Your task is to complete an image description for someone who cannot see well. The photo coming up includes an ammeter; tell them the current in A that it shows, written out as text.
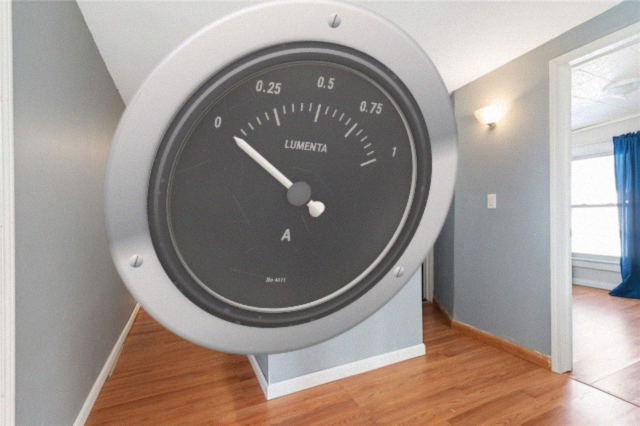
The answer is 0 A
